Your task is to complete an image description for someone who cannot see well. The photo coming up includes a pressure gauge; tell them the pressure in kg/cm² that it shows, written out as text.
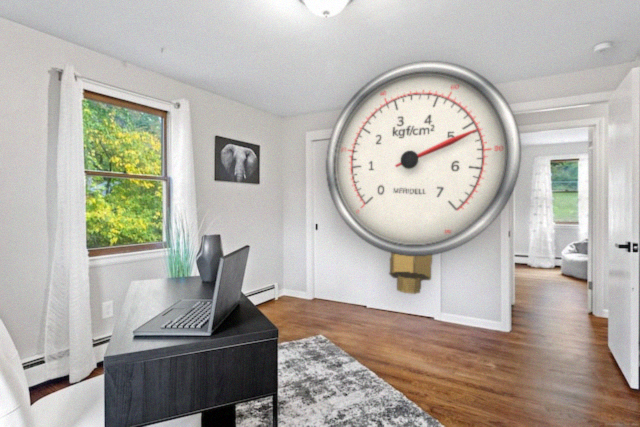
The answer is 5.2 kg/cm²
